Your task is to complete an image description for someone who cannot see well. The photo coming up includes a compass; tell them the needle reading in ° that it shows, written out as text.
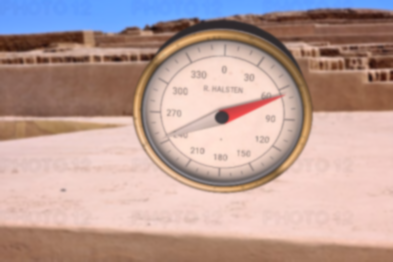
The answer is 65 °
